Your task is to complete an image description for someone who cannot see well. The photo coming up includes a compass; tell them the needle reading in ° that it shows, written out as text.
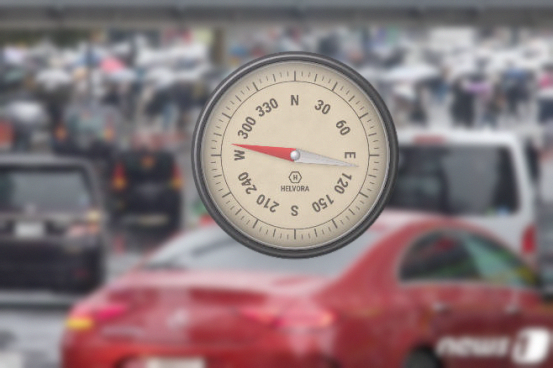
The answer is 280 °
